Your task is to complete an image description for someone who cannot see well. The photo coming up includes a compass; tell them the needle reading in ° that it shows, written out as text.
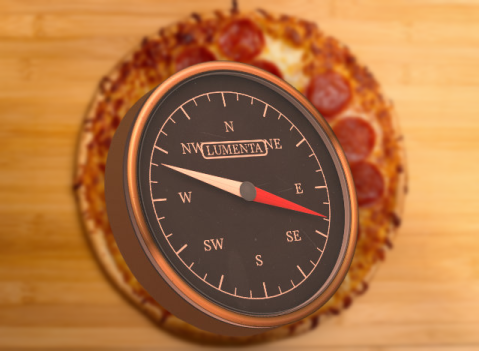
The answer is 110 °
